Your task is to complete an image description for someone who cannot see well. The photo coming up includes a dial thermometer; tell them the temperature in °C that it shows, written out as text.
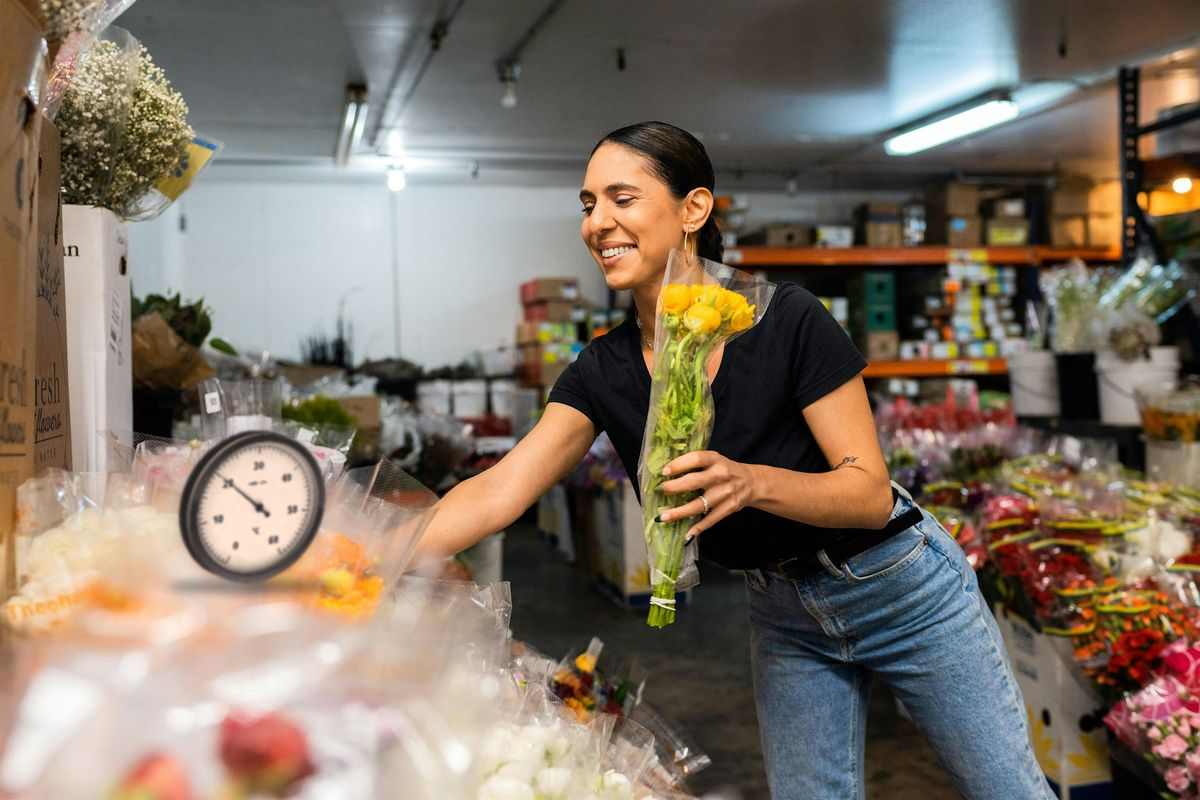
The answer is 20 °C
